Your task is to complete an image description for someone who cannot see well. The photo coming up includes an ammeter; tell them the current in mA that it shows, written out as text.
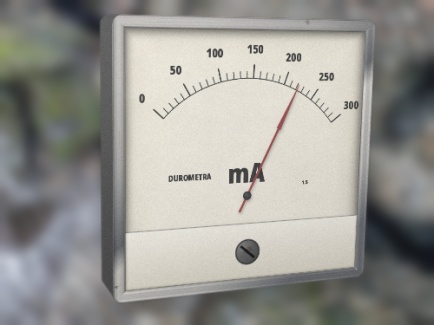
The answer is 220 mA
